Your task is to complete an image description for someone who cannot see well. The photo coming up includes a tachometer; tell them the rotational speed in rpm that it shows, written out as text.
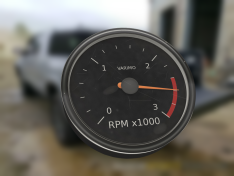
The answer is 2600 rpm
